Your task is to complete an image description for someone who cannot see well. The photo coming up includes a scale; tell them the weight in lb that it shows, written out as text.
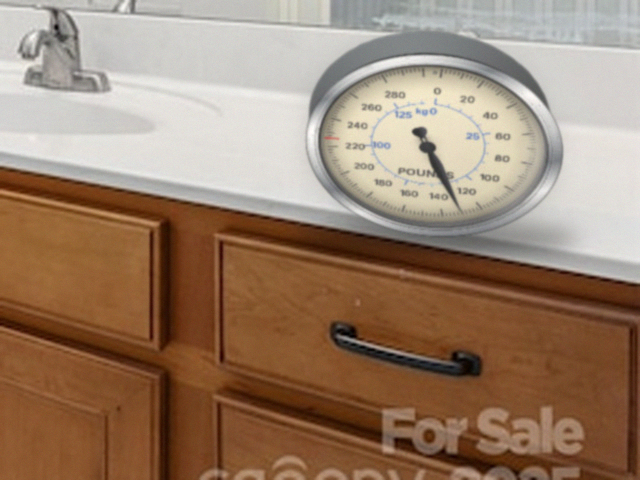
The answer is 130 lb
